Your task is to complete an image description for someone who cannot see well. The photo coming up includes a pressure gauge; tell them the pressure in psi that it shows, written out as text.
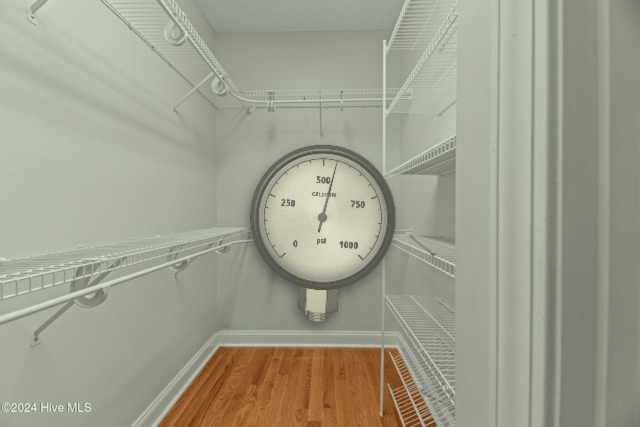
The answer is 550 psi
